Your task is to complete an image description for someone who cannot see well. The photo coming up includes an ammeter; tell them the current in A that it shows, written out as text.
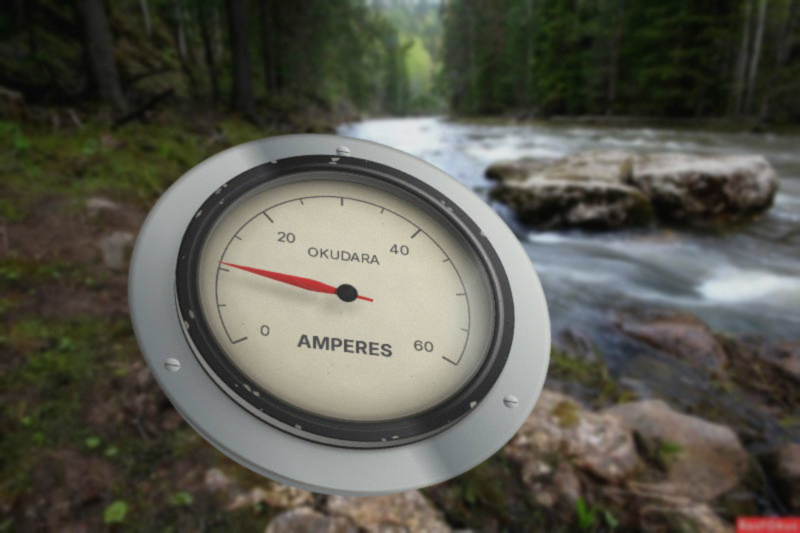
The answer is 10 A
